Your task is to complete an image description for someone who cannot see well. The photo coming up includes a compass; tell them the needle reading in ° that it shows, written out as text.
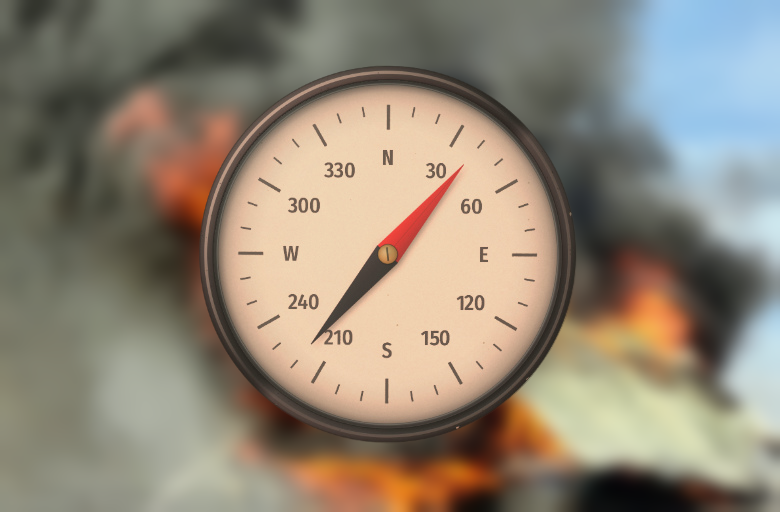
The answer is 40 °
